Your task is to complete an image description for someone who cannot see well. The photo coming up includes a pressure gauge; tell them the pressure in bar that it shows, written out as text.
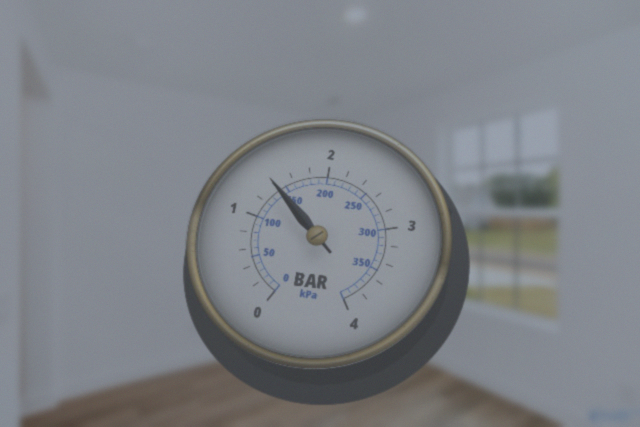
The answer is 1.4 bar
